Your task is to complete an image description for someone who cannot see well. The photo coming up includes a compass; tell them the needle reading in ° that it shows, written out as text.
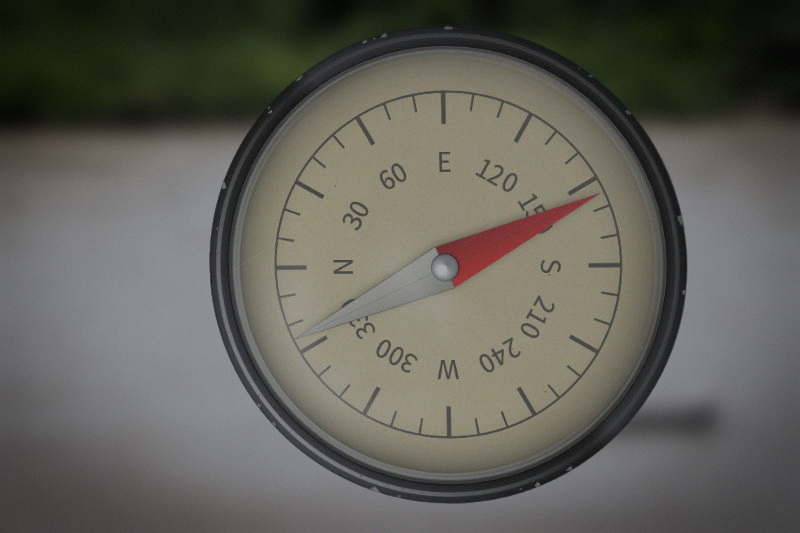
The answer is 155 °
